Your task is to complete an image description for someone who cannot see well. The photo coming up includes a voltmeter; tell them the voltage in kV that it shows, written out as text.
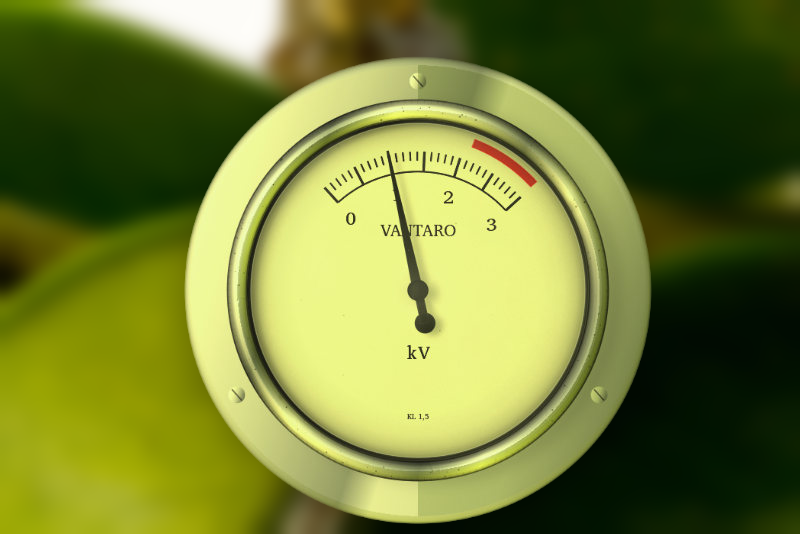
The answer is 1 kV
